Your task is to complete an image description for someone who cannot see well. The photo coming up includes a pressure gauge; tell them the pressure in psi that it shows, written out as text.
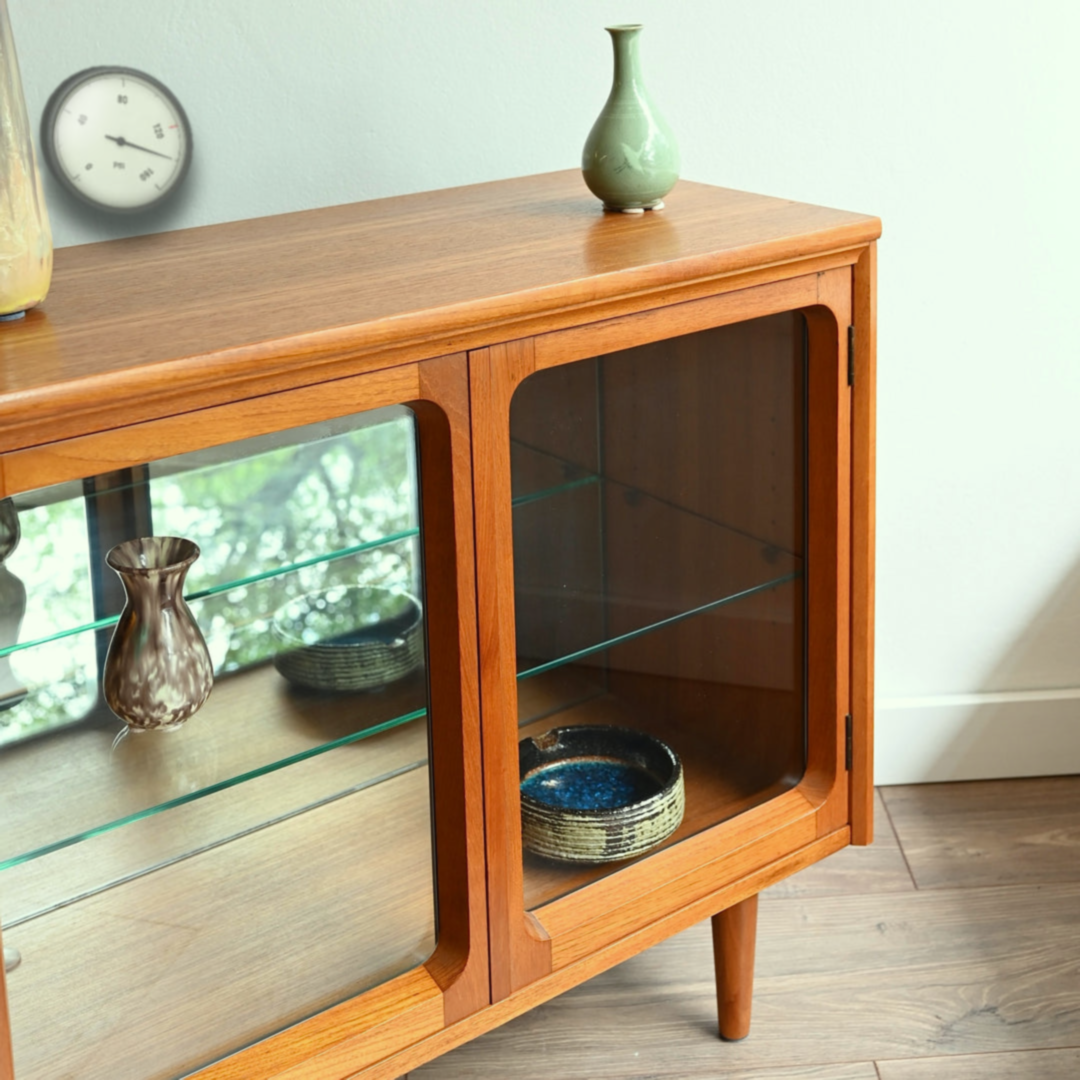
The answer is 140 psi
